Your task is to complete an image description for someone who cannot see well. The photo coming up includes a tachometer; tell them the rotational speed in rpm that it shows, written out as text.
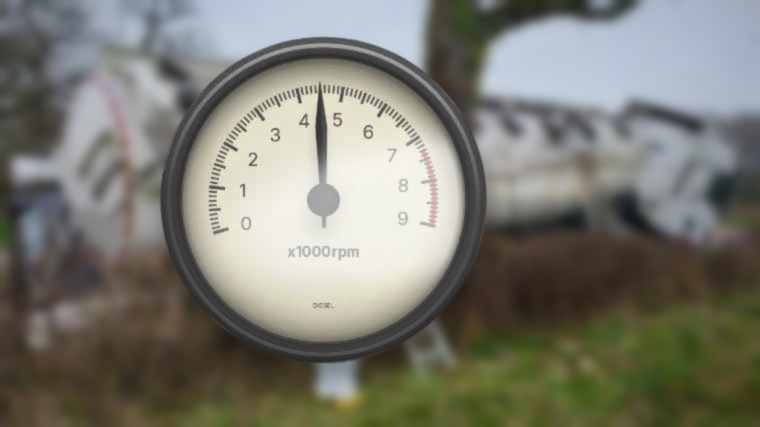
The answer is 4500 rpm
